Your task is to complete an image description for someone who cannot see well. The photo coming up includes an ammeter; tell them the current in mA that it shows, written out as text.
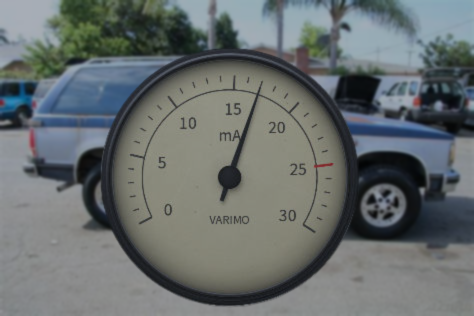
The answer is 17 mA
